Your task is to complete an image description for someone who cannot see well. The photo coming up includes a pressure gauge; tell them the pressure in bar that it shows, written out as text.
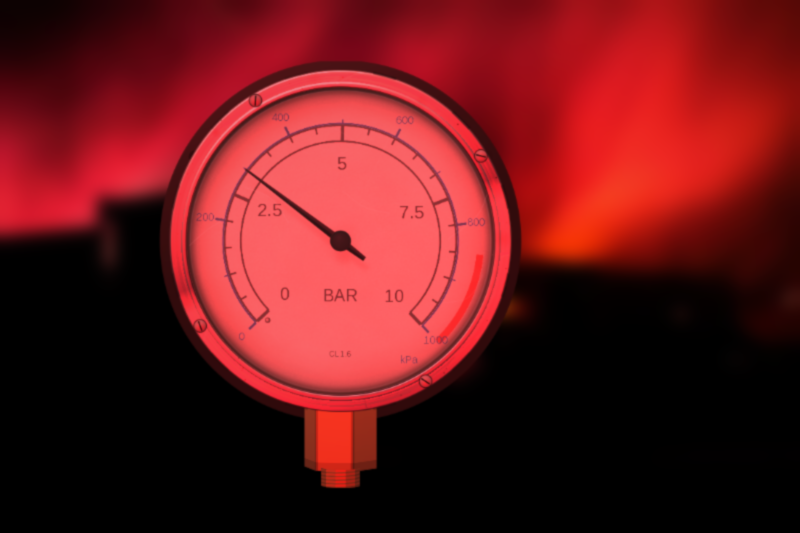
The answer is 3 bar
